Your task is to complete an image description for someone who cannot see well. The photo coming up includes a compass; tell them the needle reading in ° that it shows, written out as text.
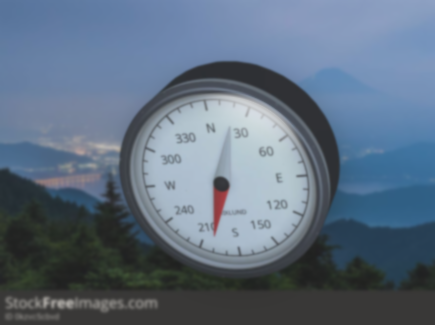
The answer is 200 °
